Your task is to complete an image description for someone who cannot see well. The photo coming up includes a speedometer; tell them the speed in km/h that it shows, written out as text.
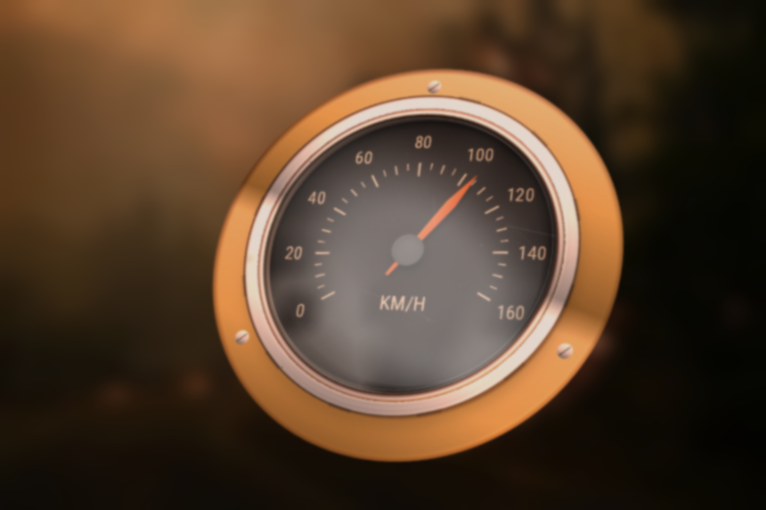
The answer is 105 km/h
